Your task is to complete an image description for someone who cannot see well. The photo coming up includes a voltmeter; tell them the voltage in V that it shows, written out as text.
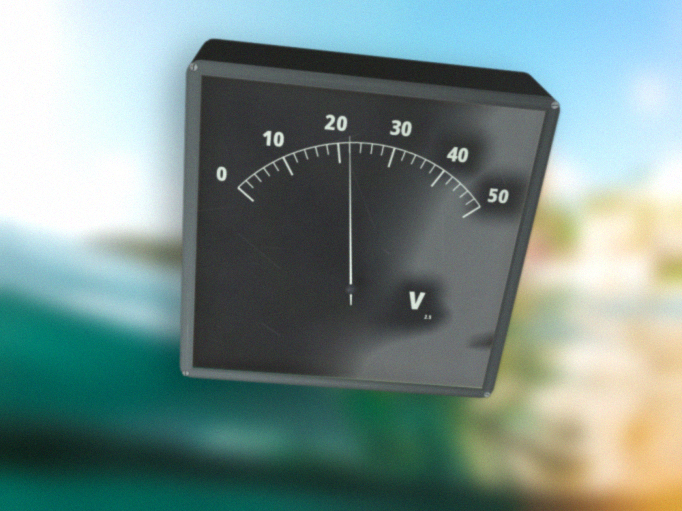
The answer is 22 V
